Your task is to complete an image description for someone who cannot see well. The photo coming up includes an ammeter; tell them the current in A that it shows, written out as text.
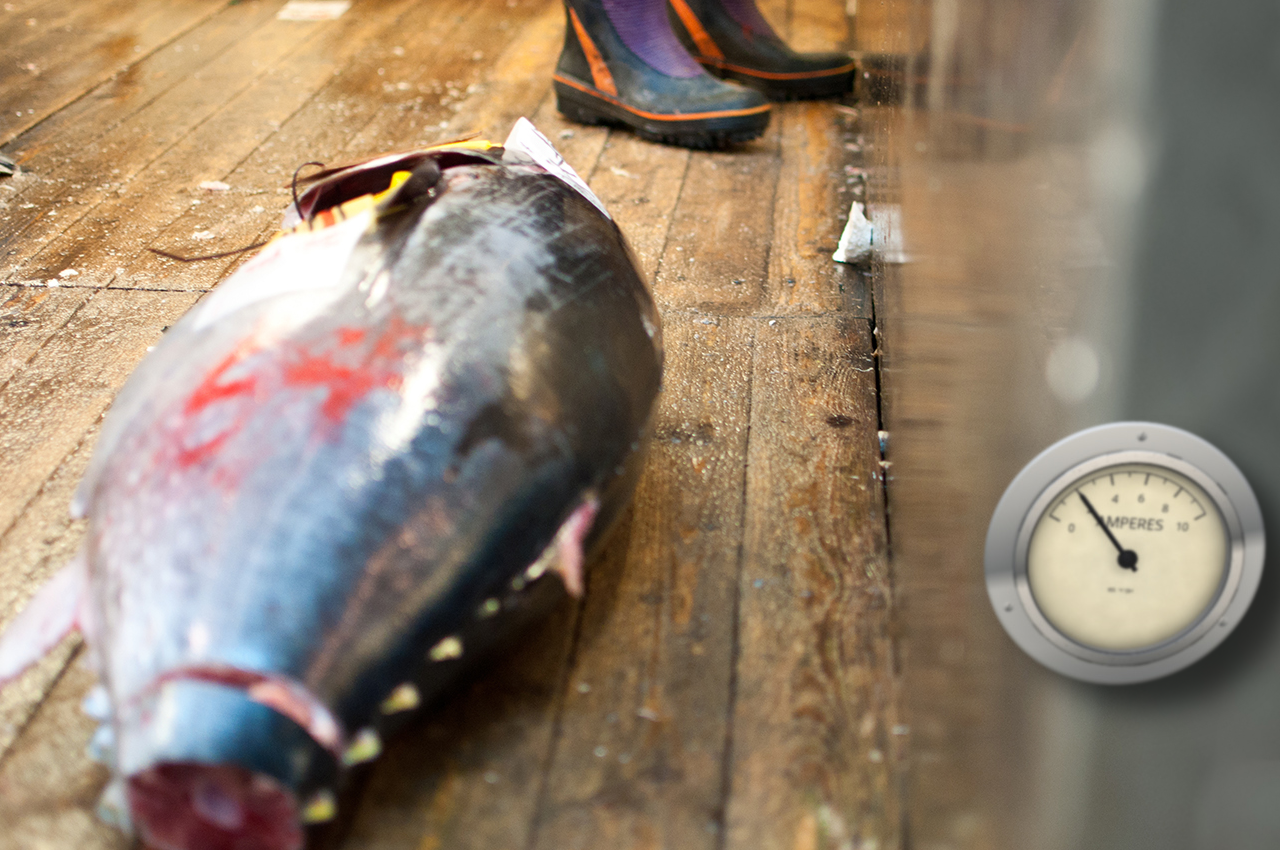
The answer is 2 A
